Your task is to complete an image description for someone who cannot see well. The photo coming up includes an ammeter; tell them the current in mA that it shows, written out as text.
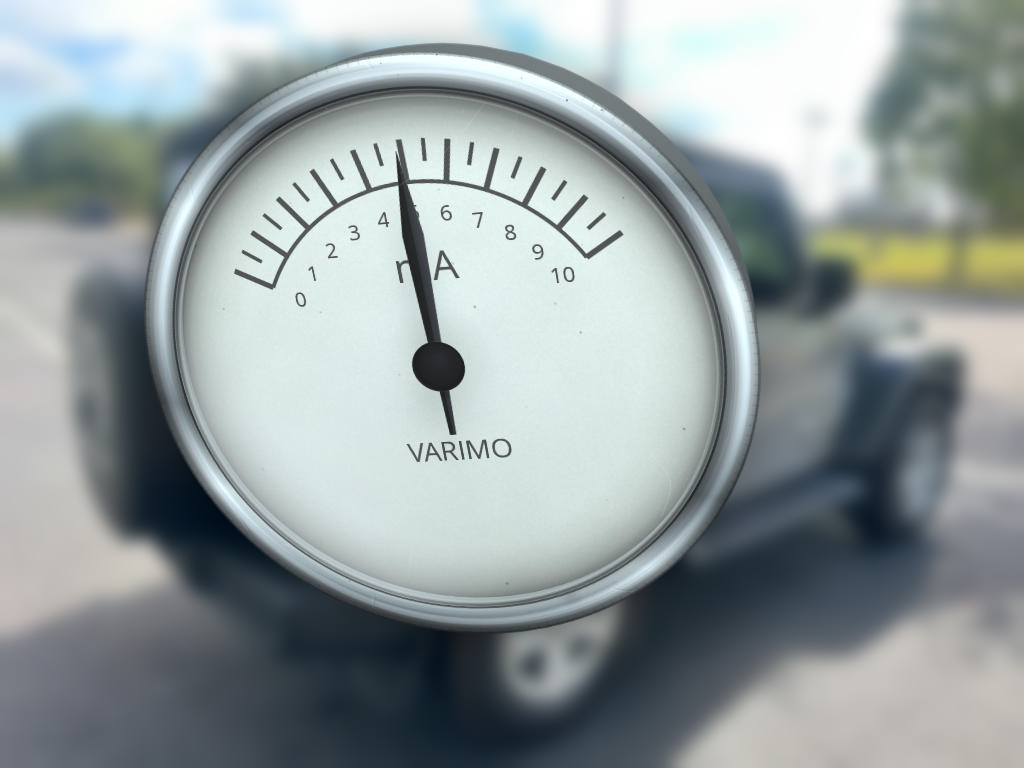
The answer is 5 mA
